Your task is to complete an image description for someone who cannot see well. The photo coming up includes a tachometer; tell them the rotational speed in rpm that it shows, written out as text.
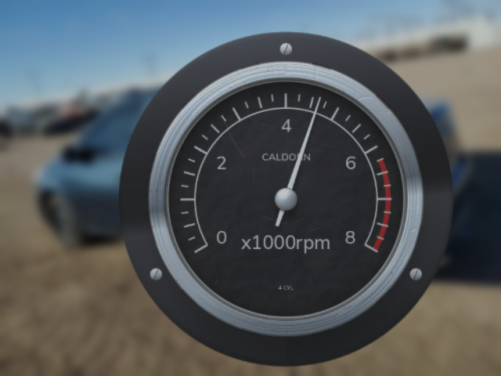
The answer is 4625 rpm
